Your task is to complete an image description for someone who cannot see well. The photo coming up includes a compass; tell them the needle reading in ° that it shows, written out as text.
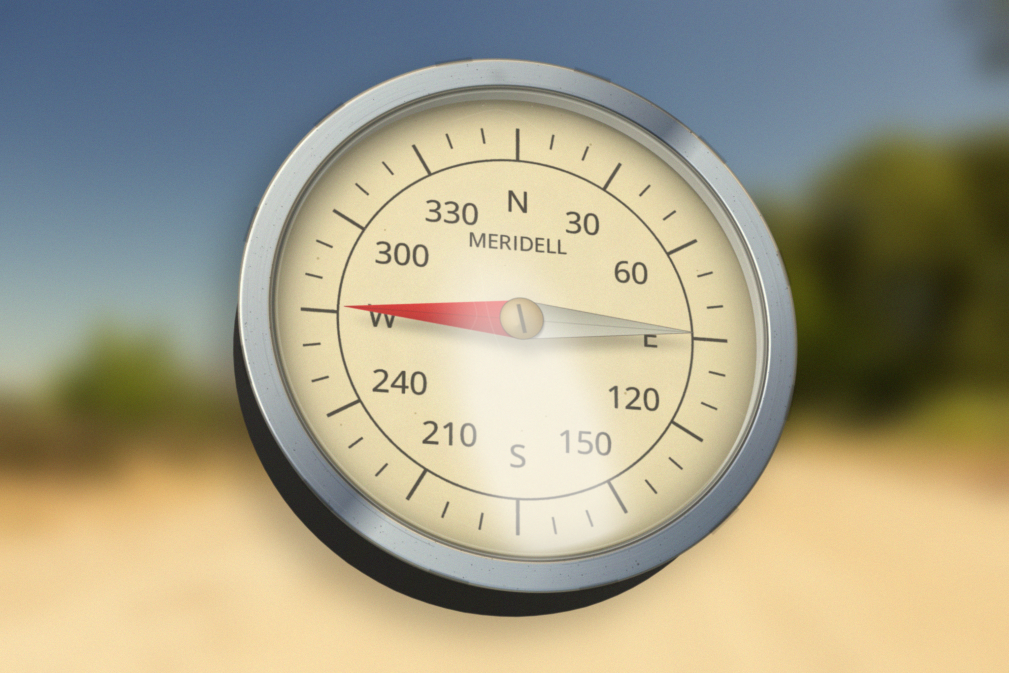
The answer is 270 °
